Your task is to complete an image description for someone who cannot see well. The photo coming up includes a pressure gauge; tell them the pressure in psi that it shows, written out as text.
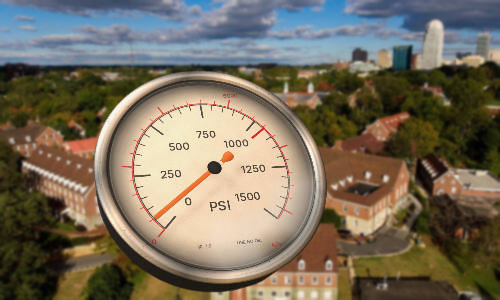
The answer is 50 psi
